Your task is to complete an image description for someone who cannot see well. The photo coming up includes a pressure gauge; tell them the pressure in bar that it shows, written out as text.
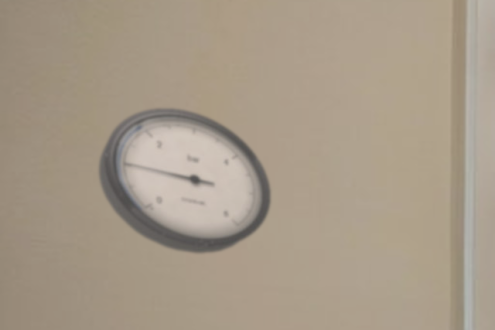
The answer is 1 bar
